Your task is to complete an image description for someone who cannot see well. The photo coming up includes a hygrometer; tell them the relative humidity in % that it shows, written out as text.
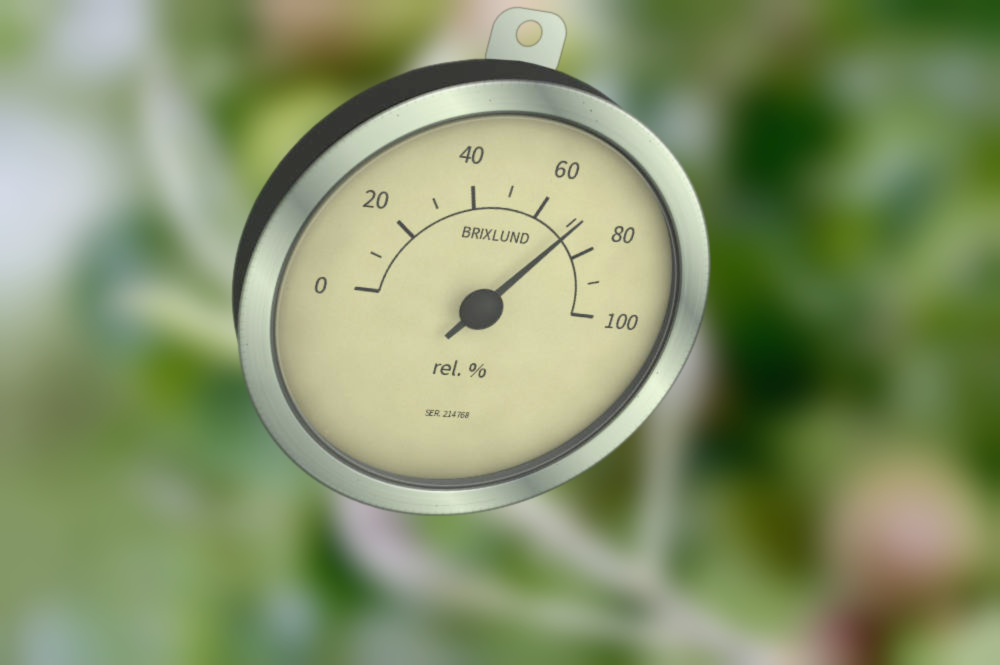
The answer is 70 %
